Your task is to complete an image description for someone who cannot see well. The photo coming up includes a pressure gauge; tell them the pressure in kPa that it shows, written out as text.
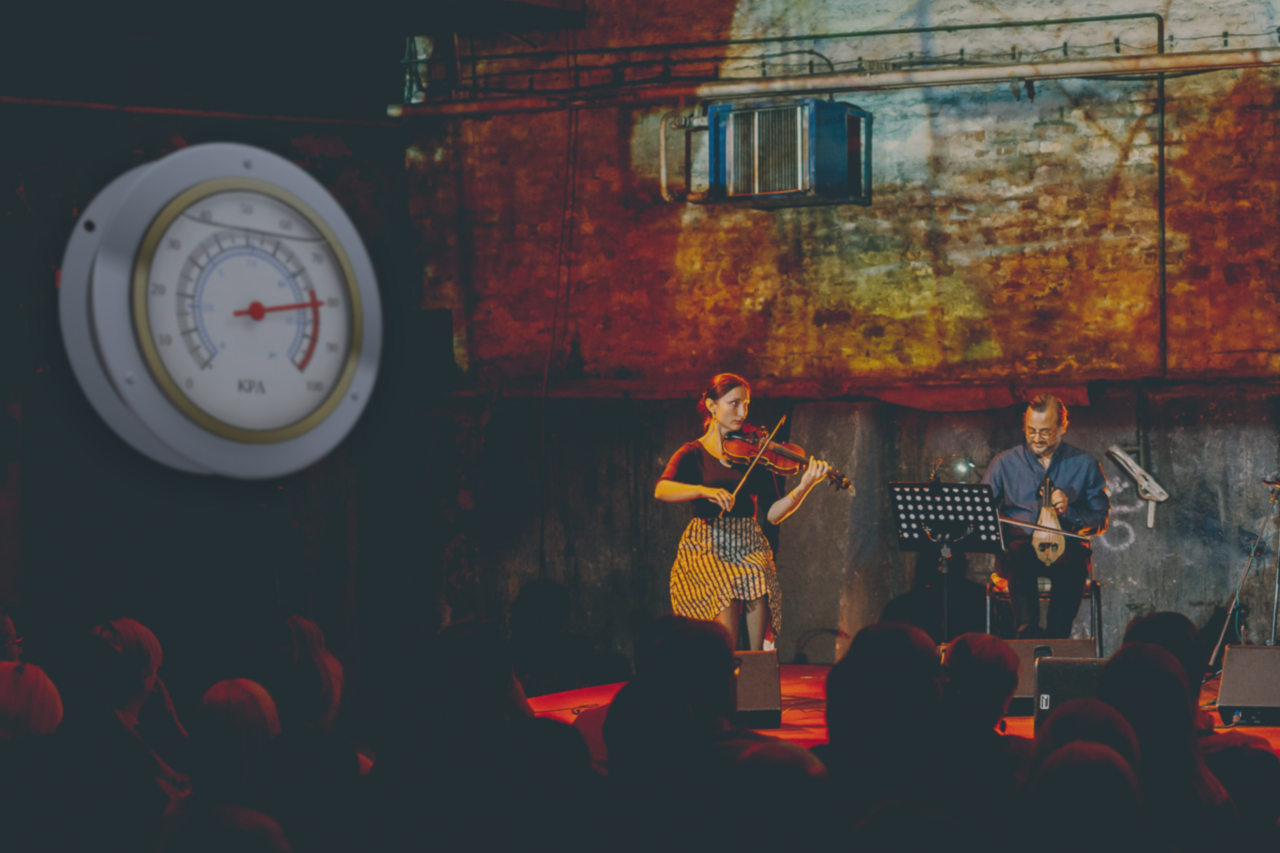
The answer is 80 kPa
